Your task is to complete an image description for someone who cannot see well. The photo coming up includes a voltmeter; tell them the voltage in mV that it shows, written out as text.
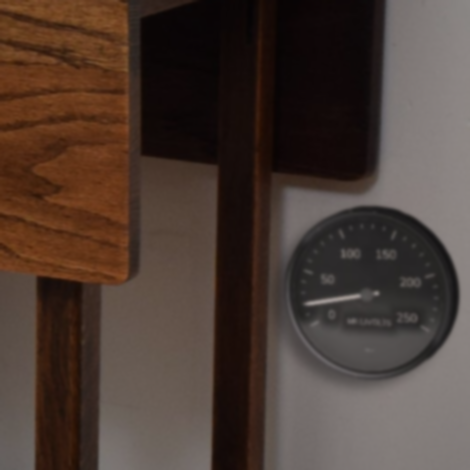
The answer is 20 mV
